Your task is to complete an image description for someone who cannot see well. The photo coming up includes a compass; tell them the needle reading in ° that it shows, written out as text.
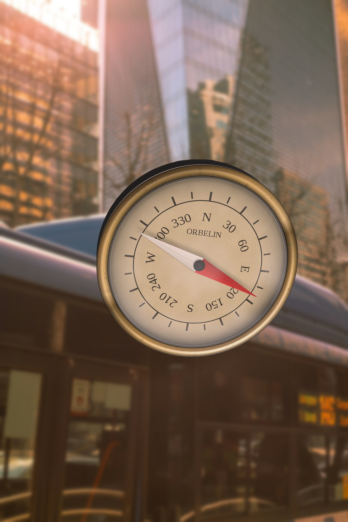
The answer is 112.5 °
